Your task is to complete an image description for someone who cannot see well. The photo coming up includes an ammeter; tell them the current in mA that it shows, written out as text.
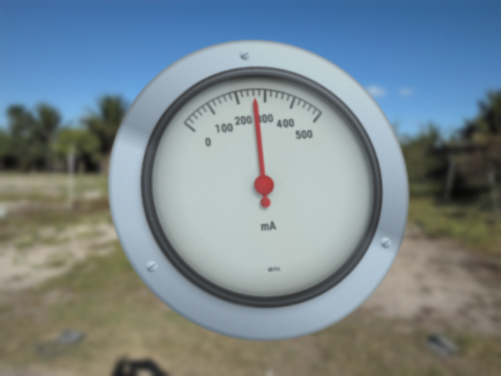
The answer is 260 mA
